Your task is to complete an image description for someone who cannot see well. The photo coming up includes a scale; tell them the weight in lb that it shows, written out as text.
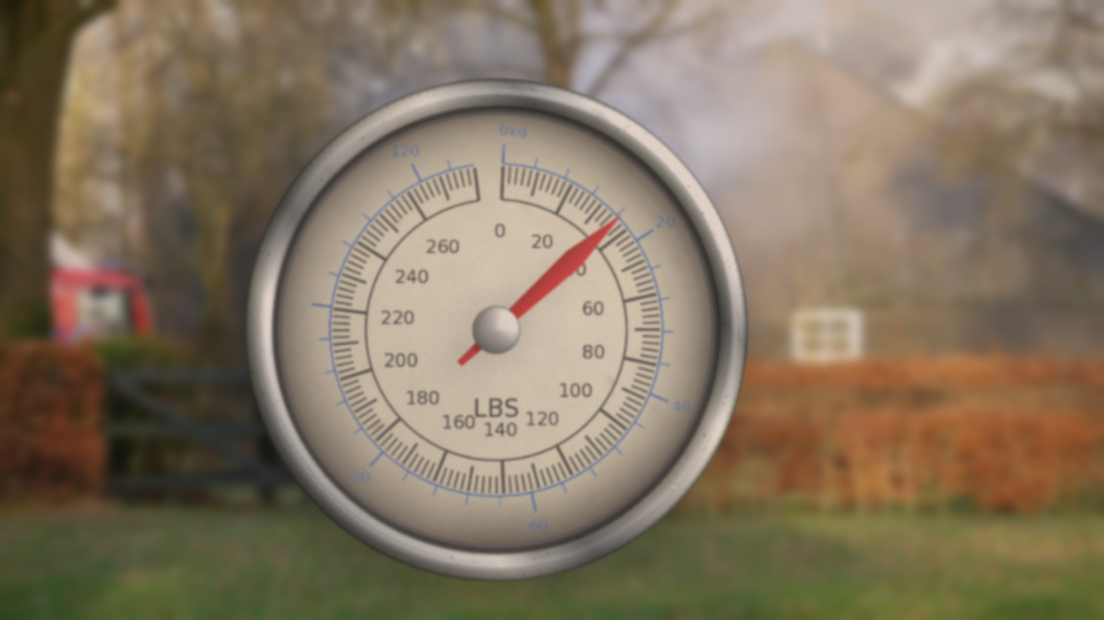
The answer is 36 lb
